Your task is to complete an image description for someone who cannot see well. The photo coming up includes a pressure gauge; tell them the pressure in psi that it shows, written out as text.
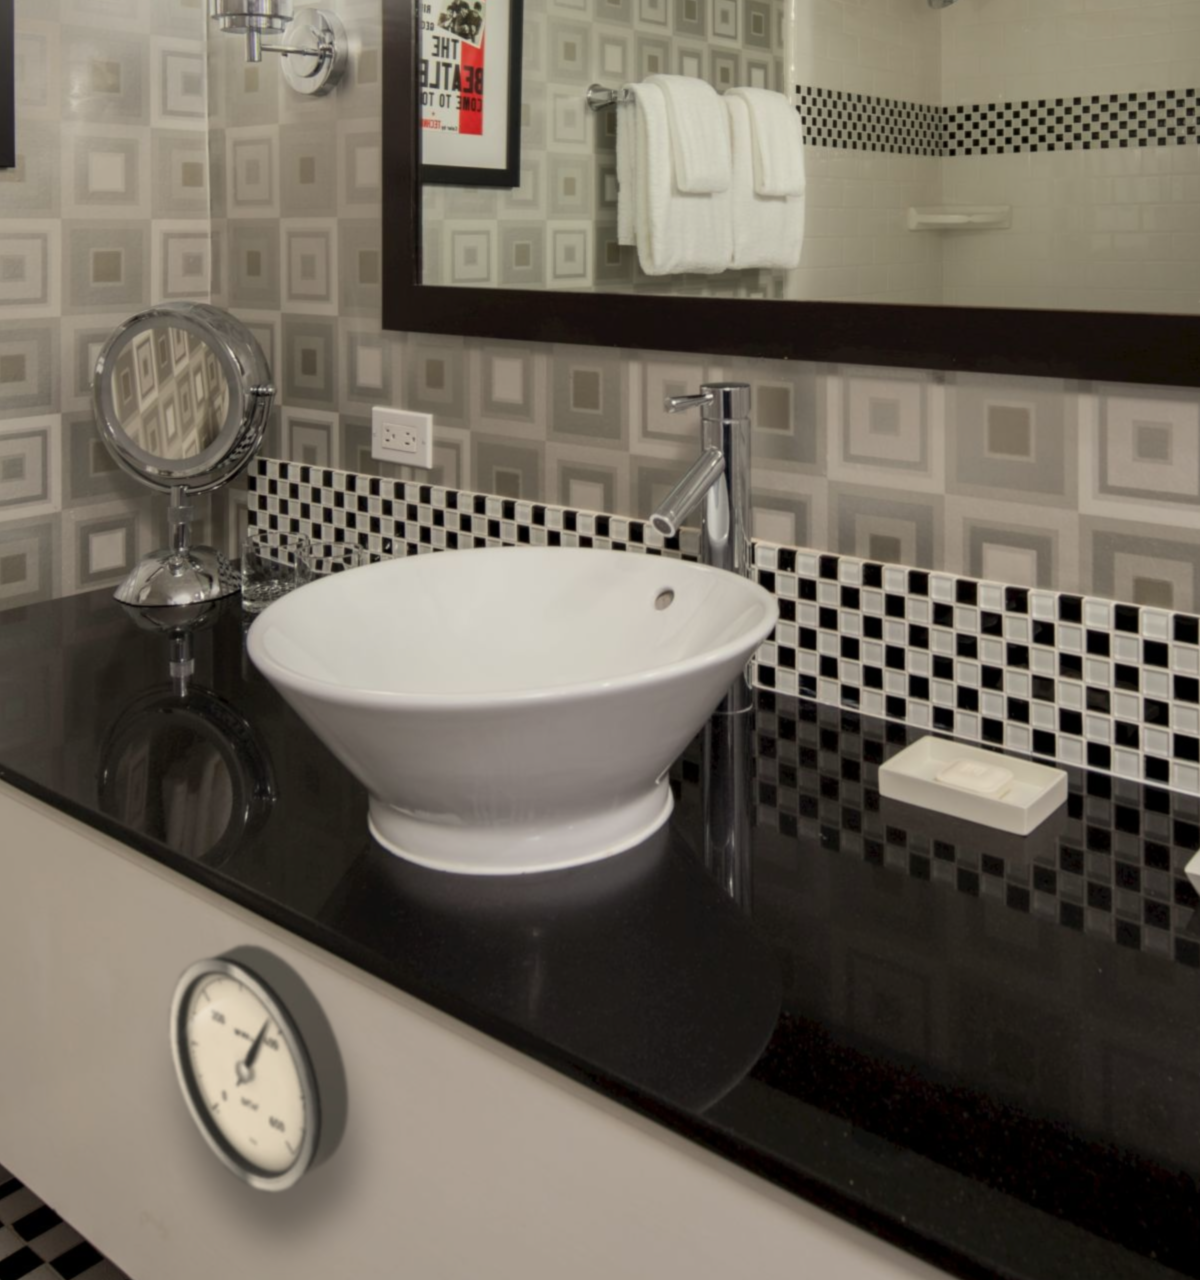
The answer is 375 psi
